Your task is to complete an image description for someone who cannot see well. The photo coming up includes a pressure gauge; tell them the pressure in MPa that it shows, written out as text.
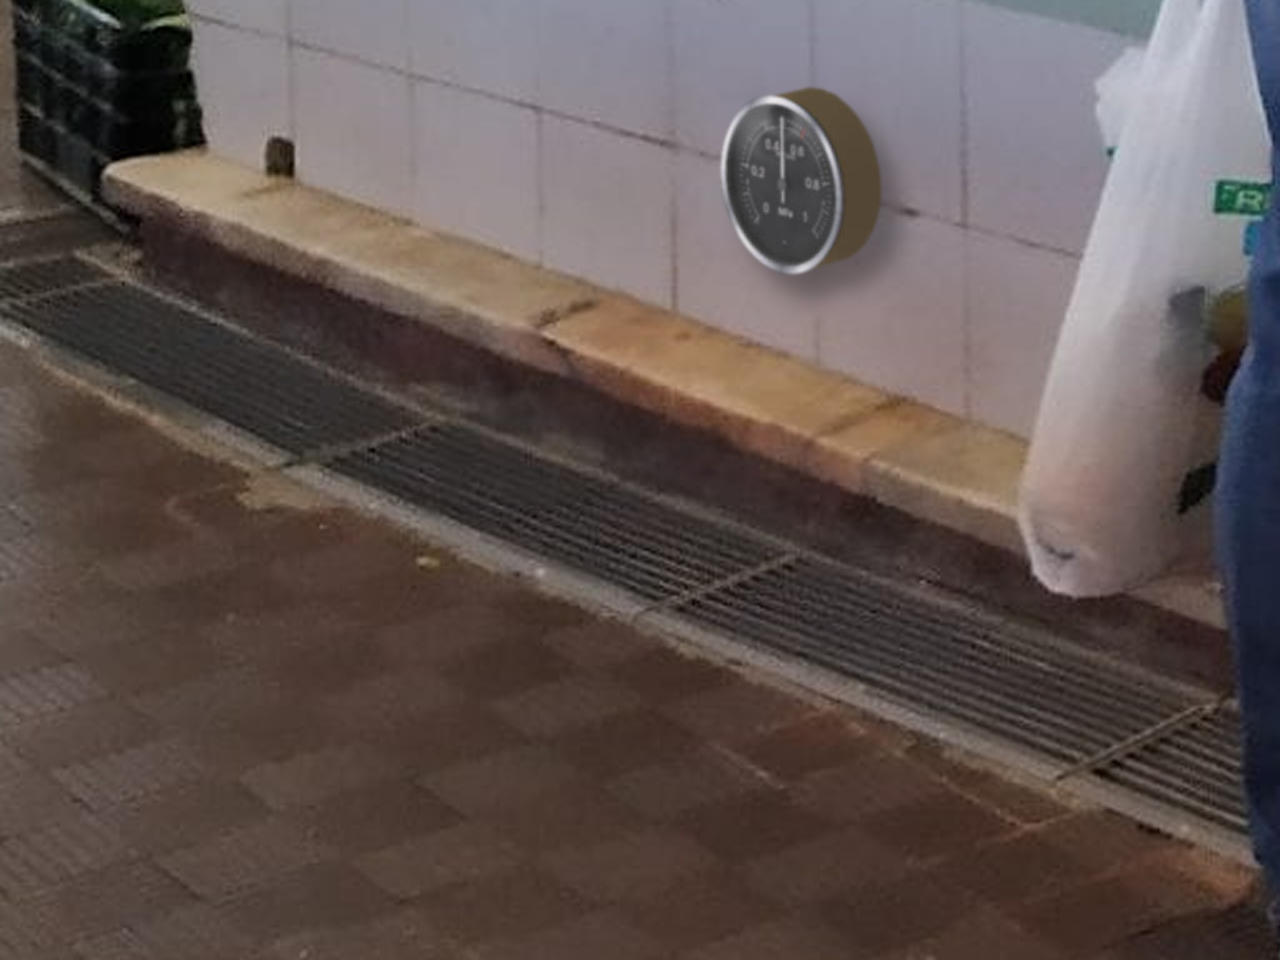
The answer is 0.5 MPa
